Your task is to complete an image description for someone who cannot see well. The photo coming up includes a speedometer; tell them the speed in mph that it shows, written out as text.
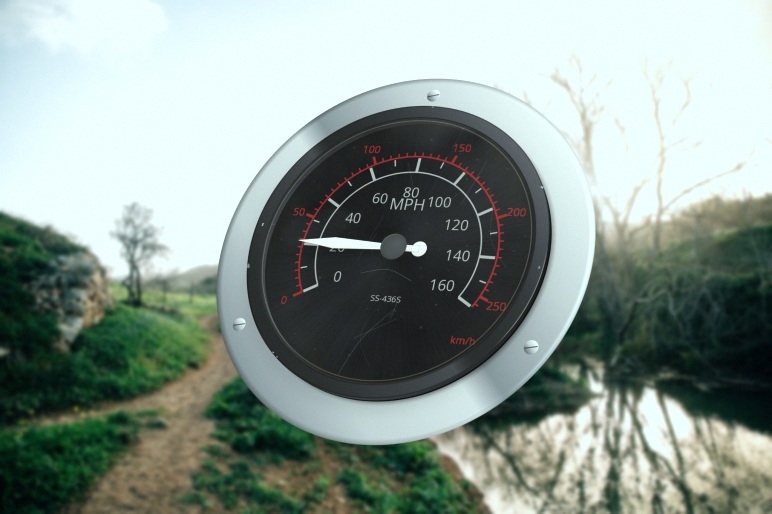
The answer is 20 mph
